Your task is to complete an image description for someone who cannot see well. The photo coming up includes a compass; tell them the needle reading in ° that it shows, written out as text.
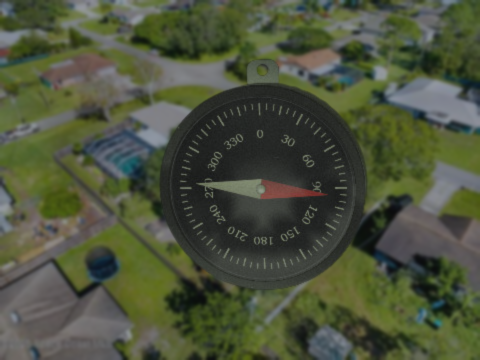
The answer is 95 °
